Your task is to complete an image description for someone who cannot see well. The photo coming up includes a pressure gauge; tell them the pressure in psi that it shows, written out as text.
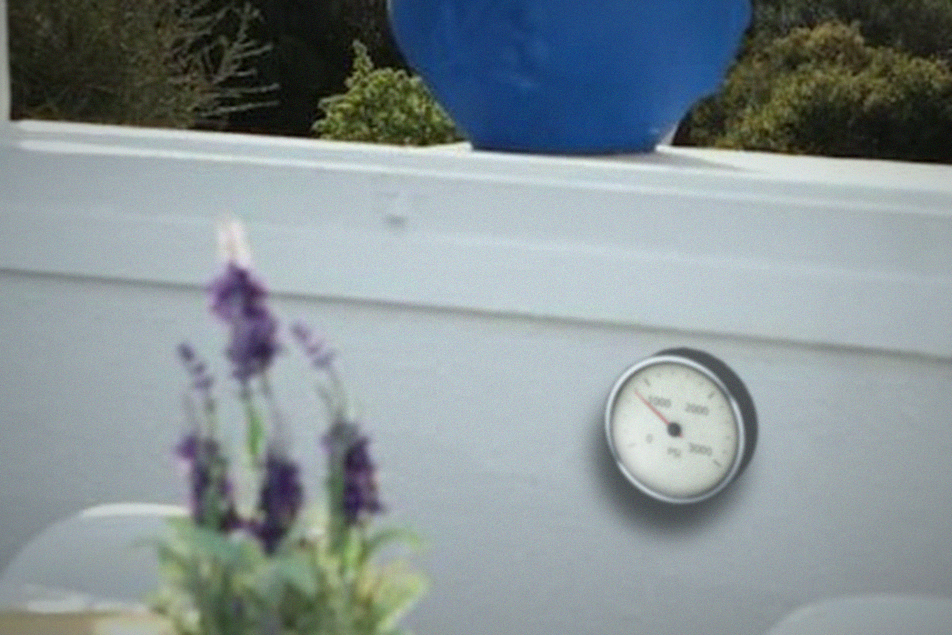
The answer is 800 psi
